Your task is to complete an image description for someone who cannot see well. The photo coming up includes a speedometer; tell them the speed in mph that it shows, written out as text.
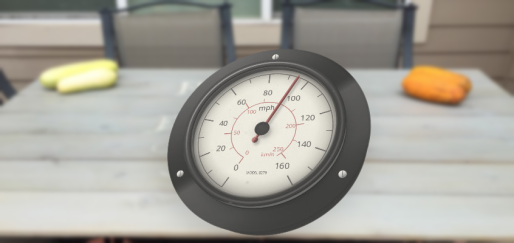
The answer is 95 mph
